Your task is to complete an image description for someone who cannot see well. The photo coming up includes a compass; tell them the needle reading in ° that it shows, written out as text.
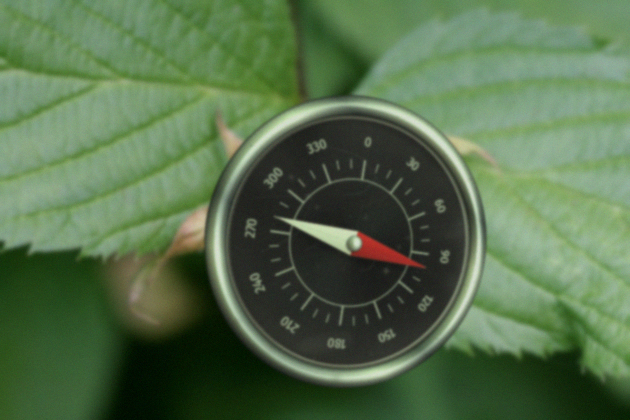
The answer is 100 °
